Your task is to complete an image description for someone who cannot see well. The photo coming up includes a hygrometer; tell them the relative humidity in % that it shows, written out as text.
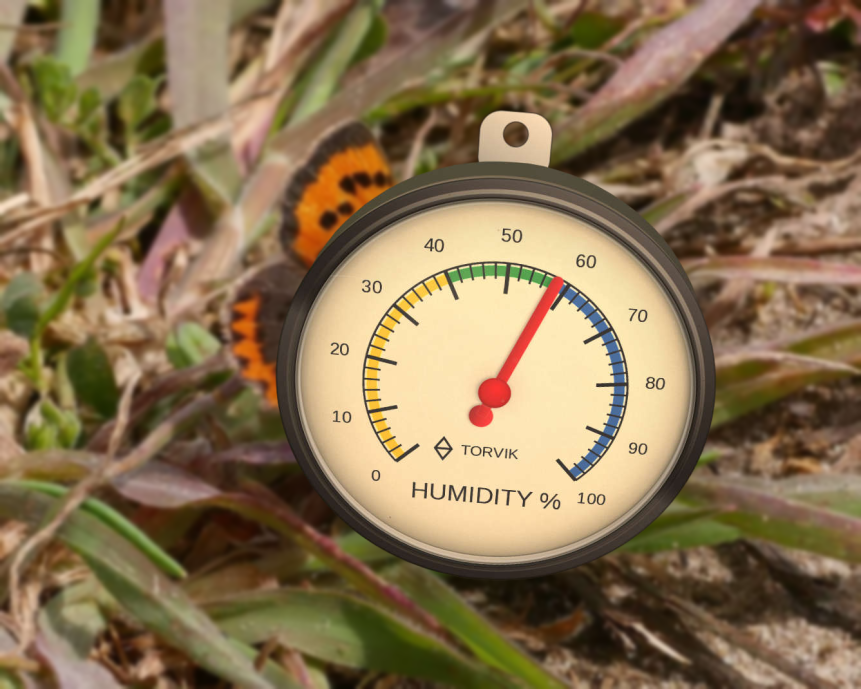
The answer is 58 %
